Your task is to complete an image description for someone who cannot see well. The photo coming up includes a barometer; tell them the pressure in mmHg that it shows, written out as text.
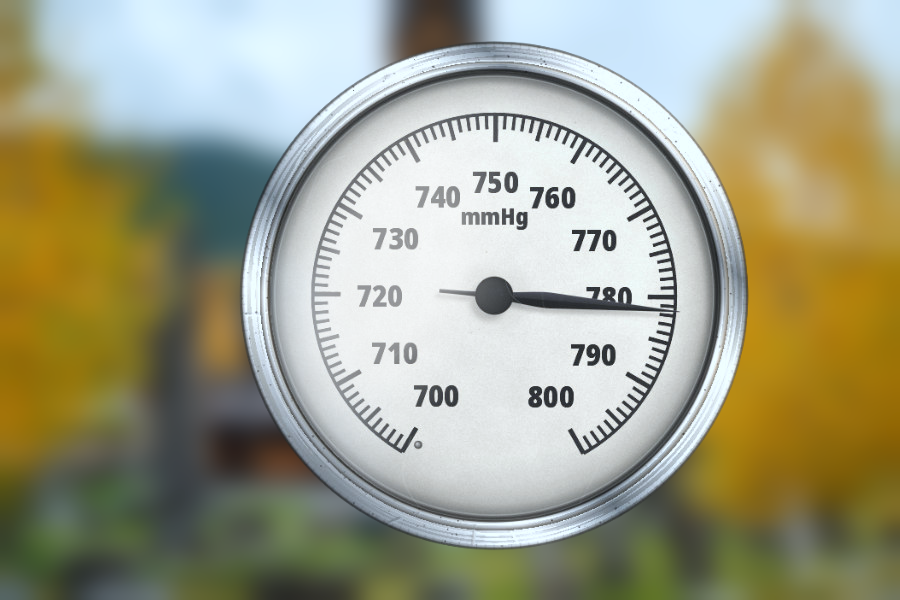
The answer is 781.5 mmHg
